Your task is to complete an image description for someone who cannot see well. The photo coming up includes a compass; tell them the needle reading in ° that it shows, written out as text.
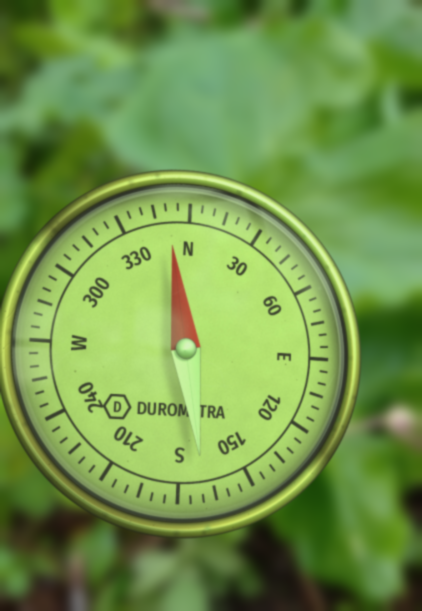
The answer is 350 °
